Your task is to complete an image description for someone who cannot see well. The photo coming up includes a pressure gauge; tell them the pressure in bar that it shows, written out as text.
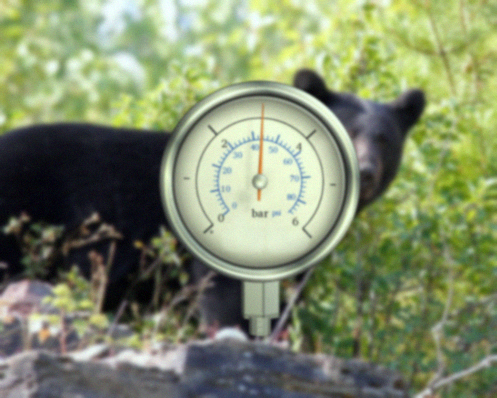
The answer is 3 bar
